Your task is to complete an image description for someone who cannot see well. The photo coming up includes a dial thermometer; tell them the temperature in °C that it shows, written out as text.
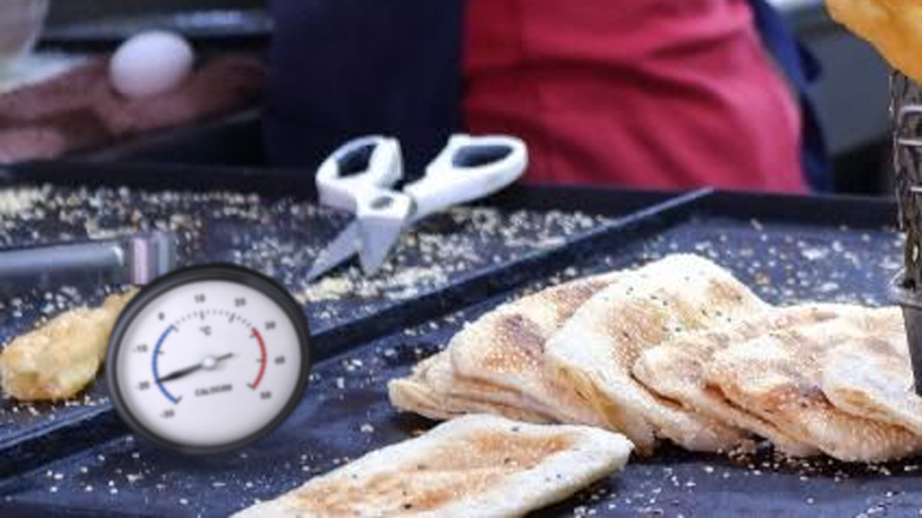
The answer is -20 °C
